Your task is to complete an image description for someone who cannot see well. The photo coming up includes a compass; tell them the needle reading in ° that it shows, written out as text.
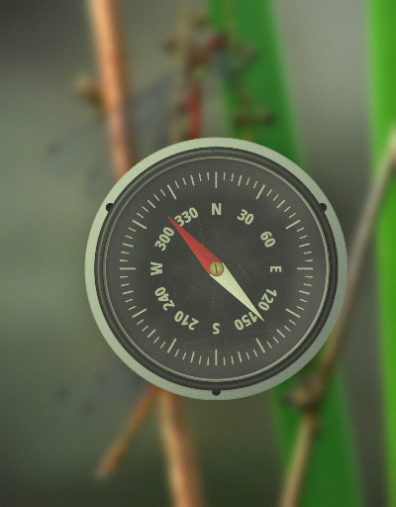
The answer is 317.5 °
